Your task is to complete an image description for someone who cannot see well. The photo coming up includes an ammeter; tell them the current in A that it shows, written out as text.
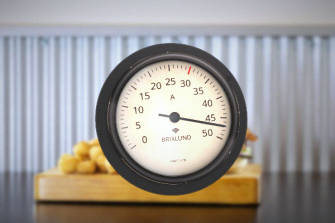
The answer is 47 A
